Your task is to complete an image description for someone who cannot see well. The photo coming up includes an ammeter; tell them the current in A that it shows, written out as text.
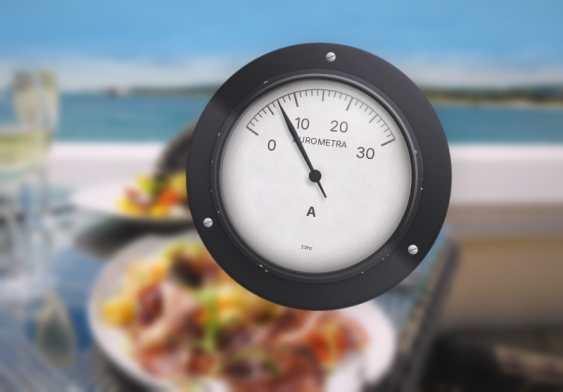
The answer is 7 A
